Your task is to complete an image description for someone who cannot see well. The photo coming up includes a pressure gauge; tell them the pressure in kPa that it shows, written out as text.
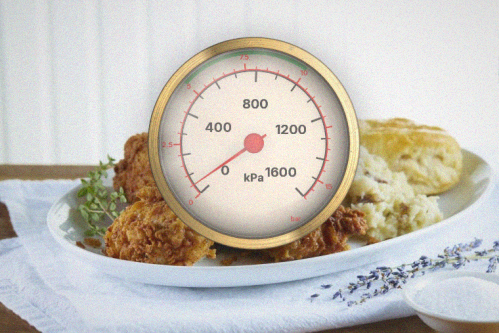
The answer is 50 kPa
